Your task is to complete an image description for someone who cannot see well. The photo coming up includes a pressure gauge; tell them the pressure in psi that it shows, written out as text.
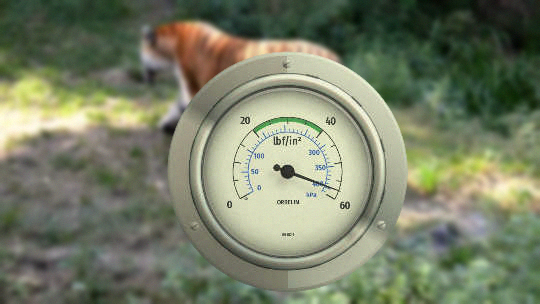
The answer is 57.5 psi
